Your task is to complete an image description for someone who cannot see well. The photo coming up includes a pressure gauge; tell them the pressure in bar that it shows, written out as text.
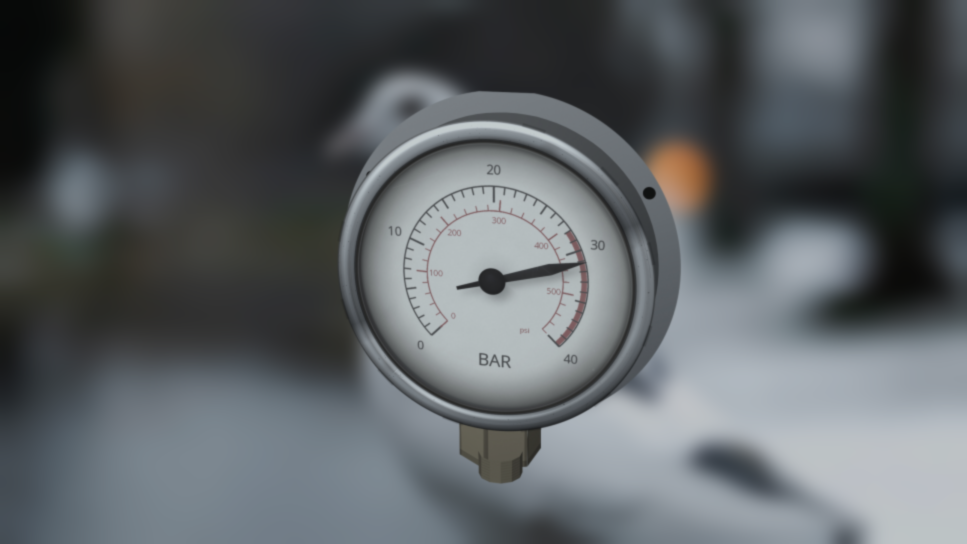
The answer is 31 bar
